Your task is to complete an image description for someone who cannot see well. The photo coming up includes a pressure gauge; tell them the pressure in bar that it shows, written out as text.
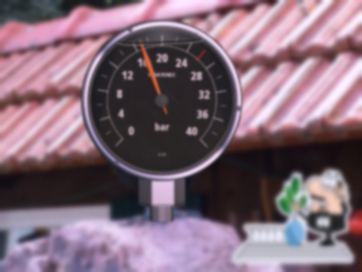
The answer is 17 bar
